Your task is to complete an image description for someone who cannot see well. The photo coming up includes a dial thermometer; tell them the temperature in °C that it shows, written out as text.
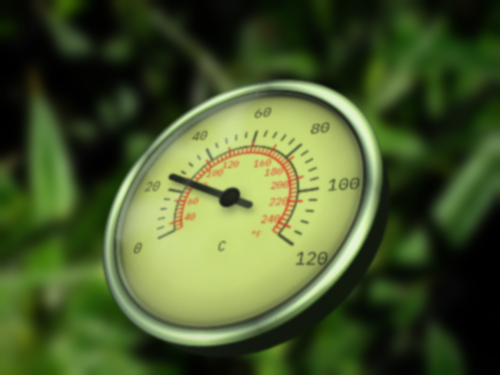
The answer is 24 °C
